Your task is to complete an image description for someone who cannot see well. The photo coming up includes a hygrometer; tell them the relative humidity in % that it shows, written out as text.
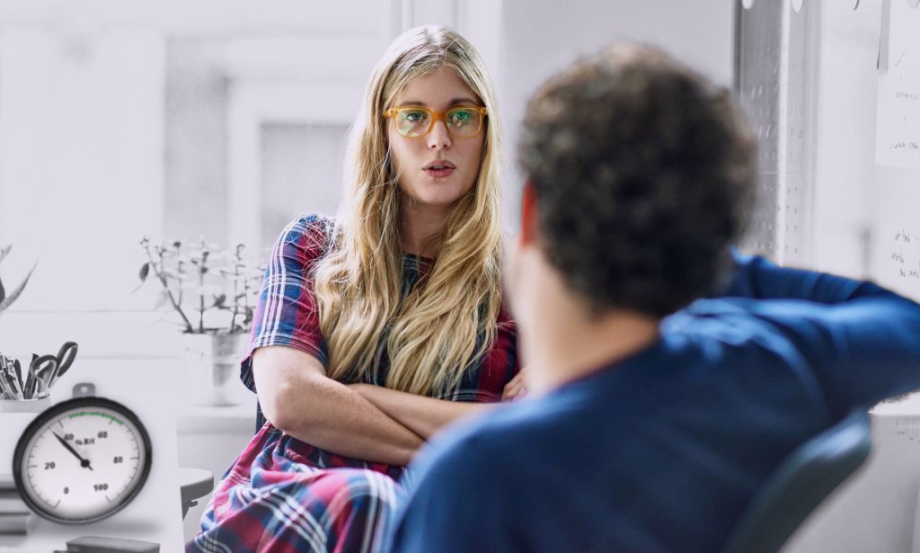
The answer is 36 %
